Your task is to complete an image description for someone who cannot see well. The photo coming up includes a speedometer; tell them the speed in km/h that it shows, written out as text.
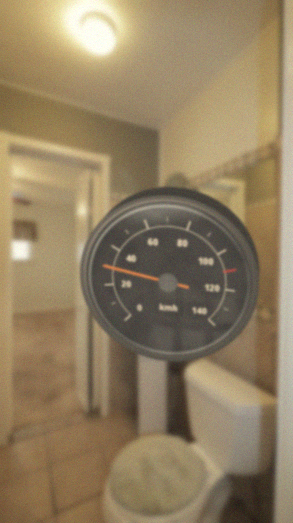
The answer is 30 km/h
